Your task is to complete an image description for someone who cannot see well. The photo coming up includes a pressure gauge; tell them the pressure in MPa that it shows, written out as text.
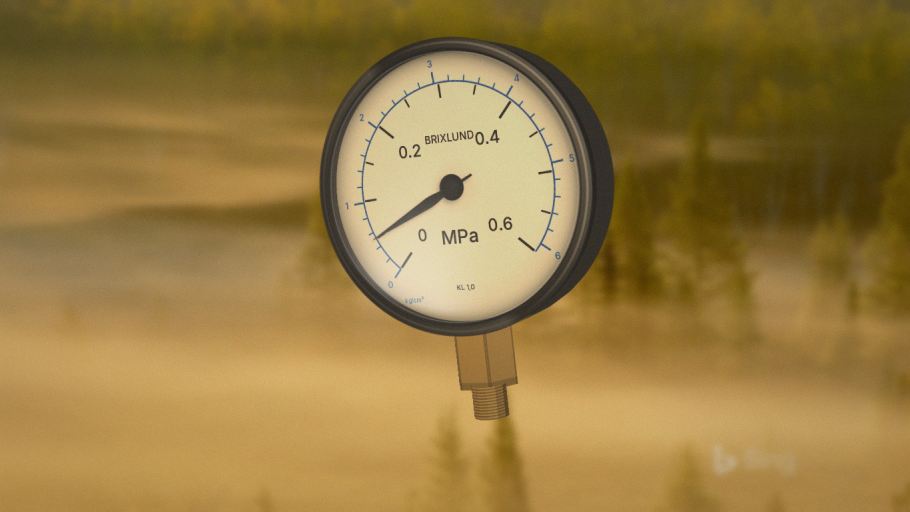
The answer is 0.05 MPa
